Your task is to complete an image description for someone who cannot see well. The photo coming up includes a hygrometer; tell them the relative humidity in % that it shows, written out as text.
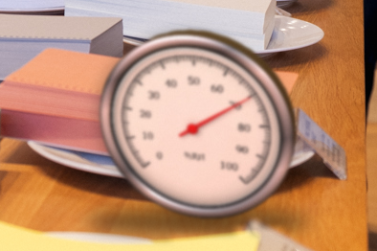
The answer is 70 %
